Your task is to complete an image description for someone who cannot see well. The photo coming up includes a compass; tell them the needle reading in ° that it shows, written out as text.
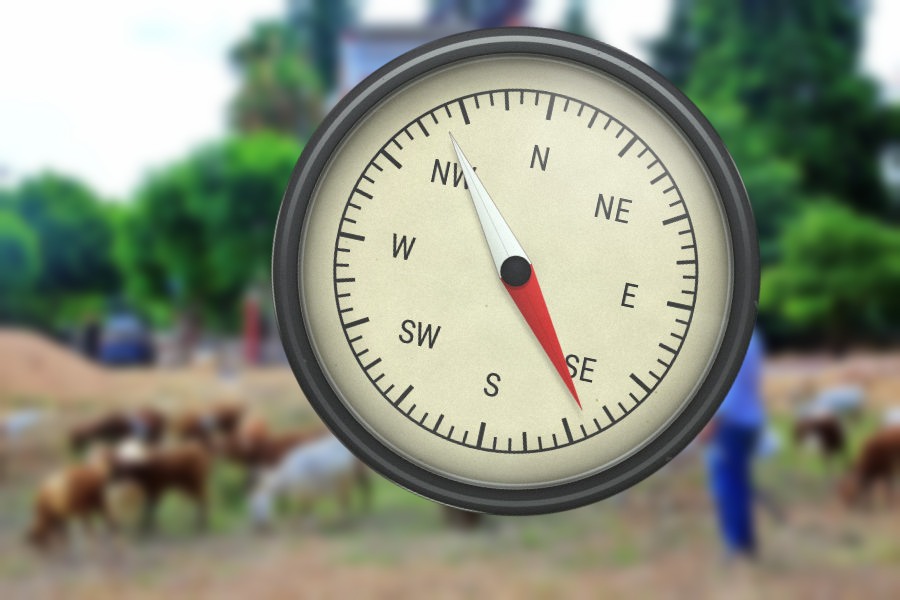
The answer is 142.5 °
